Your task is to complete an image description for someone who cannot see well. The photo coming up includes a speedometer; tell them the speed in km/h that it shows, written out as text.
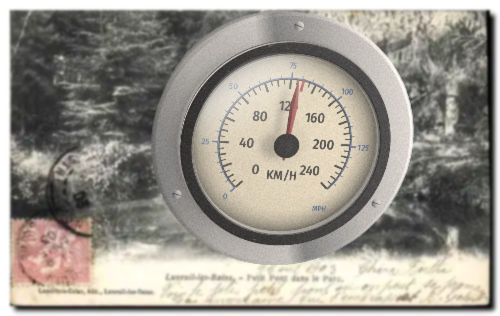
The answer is 125 km/h
